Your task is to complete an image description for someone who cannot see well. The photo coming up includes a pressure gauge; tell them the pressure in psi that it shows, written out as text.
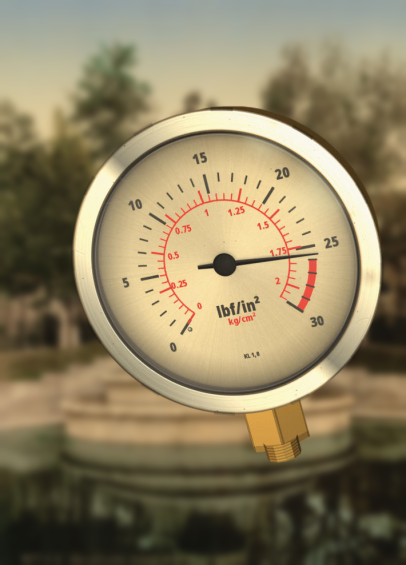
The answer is 25.5 psi
